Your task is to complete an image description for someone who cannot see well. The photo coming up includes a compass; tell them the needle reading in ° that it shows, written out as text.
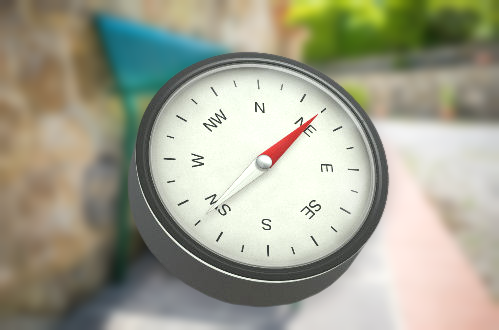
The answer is 45 °
